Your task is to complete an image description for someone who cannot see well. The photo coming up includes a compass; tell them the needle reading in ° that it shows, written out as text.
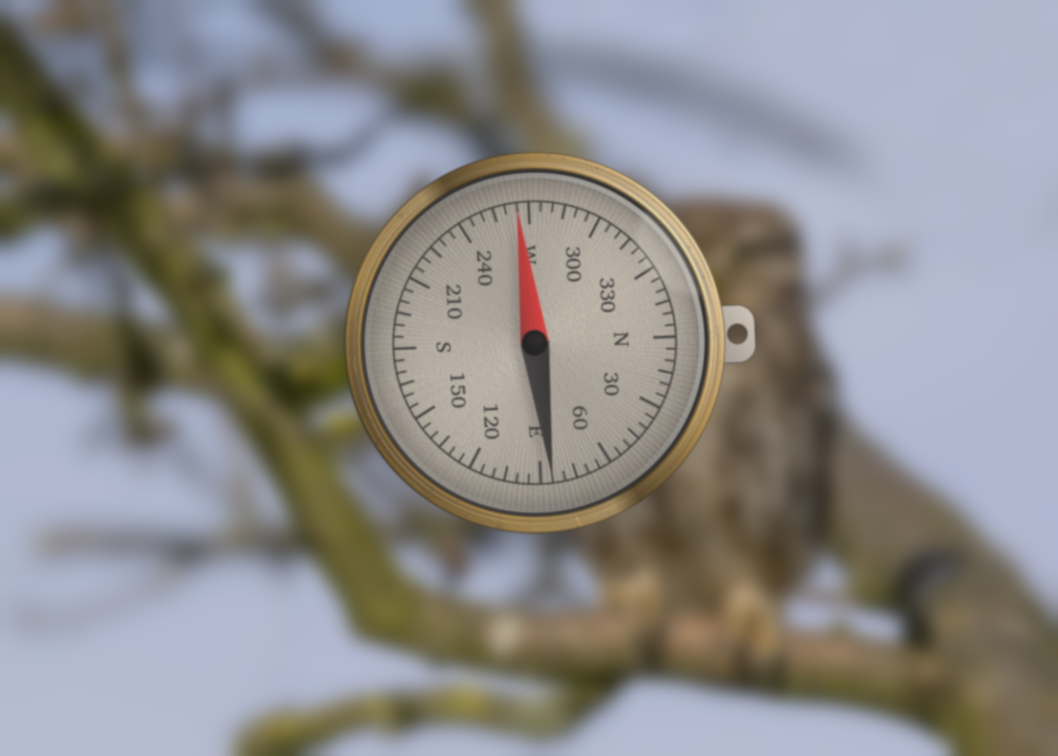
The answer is 265 °
